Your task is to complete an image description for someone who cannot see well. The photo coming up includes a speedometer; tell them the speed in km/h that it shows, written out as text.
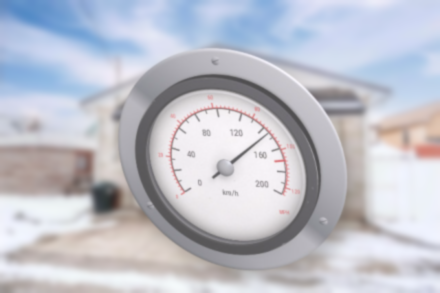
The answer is 145 km/h
